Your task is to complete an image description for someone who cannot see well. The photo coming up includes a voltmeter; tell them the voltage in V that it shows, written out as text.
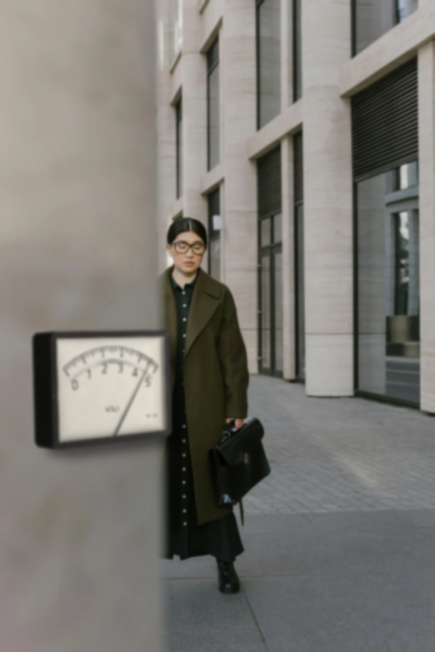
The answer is 4.5 V
